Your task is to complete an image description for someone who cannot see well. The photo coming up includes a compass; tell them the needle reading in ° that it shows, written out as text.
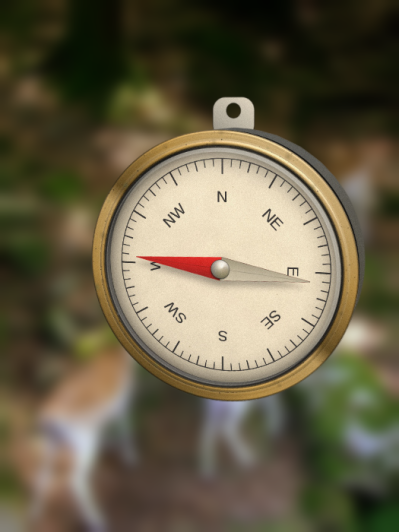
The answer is 275 °
